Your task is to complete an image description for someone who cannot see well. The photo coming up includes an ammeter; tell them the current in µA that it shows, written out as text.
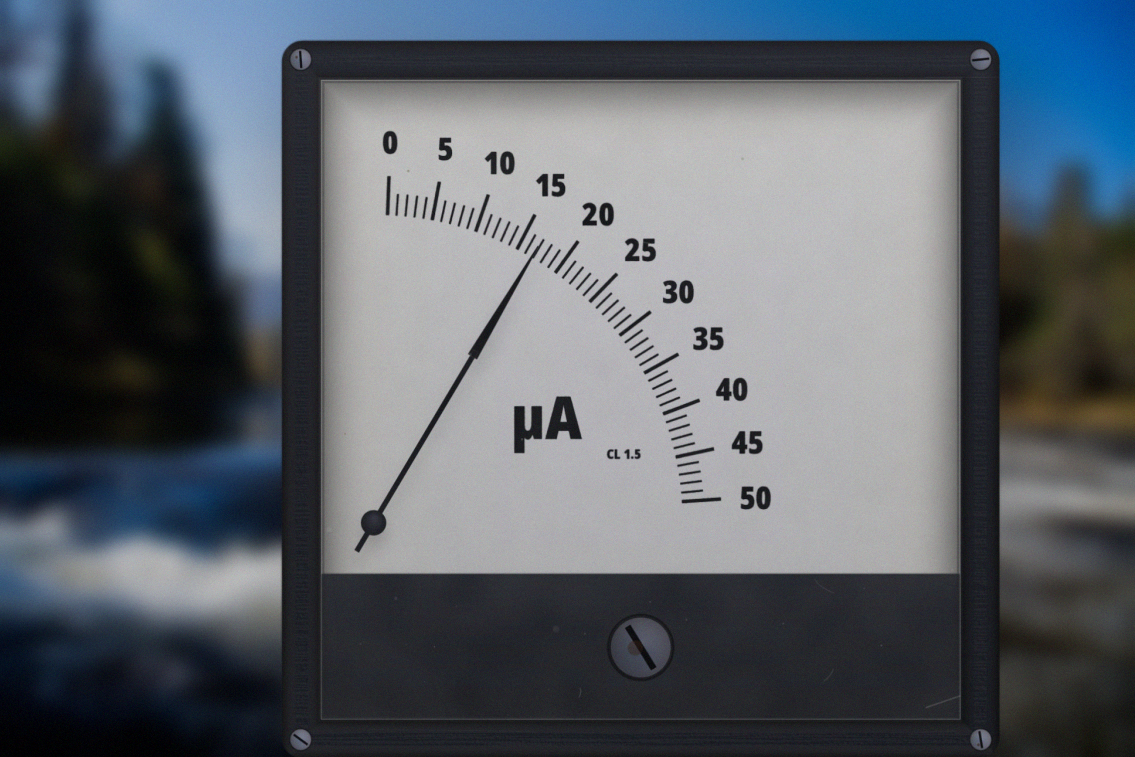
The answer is 17 µA
